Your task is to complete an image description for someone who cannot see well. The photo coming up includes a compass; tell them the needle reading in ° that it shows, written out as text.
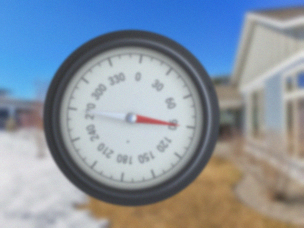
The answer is 90 °
